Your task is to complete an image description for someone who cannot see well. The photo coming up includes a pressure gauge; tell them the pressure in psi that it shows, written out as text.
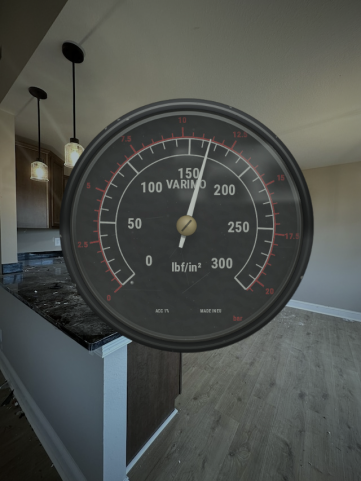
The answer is 165 psi
